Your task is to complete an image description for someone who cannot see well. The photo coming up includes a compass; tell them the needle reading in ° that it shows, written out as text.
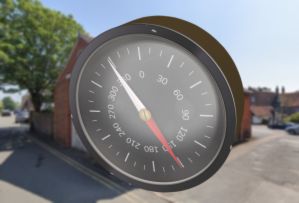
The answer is 150 °
